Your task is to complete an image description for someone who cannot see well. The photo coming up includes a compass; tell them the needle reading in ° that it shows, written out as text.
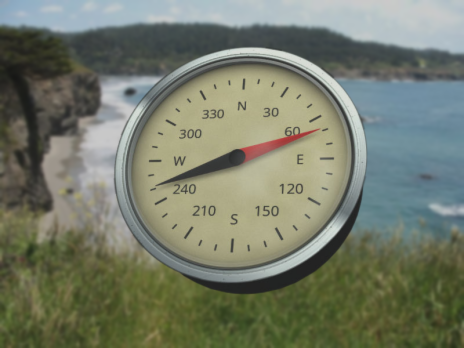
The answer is 70 °
